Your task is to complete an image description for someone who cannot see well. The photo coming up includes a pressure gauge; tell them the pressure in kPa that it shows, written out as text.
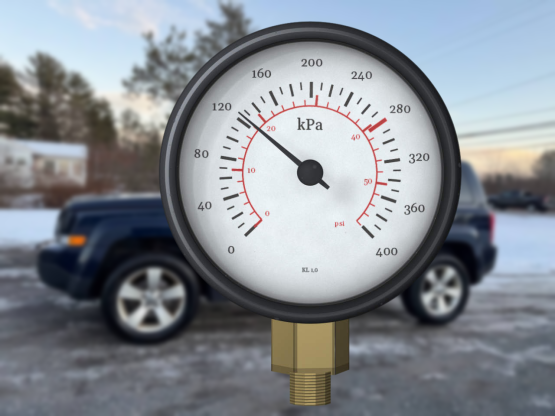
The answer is 125 kPa
